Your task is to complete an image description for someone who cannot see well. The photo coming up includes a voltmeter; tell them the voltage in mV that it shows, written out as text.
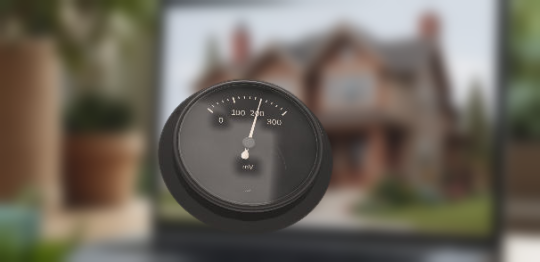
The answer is 200 mV
